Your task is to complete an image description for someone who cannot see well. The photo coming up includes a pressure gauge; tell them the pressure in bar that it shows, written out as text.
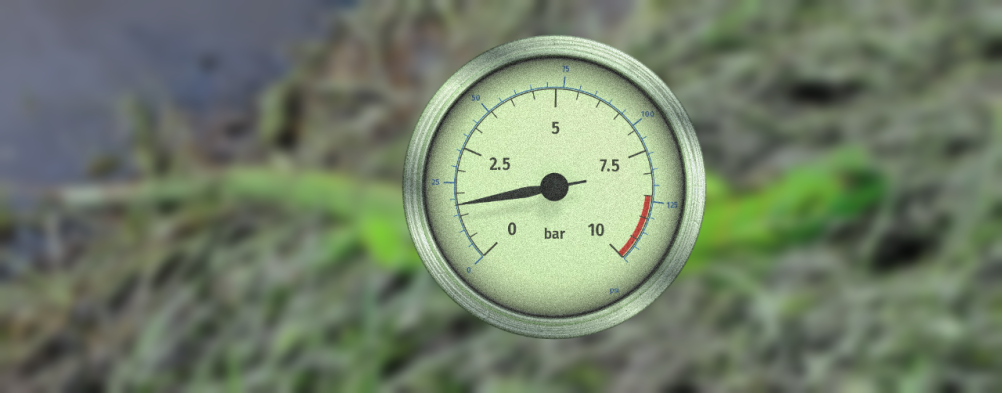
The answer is 1.25 bar
